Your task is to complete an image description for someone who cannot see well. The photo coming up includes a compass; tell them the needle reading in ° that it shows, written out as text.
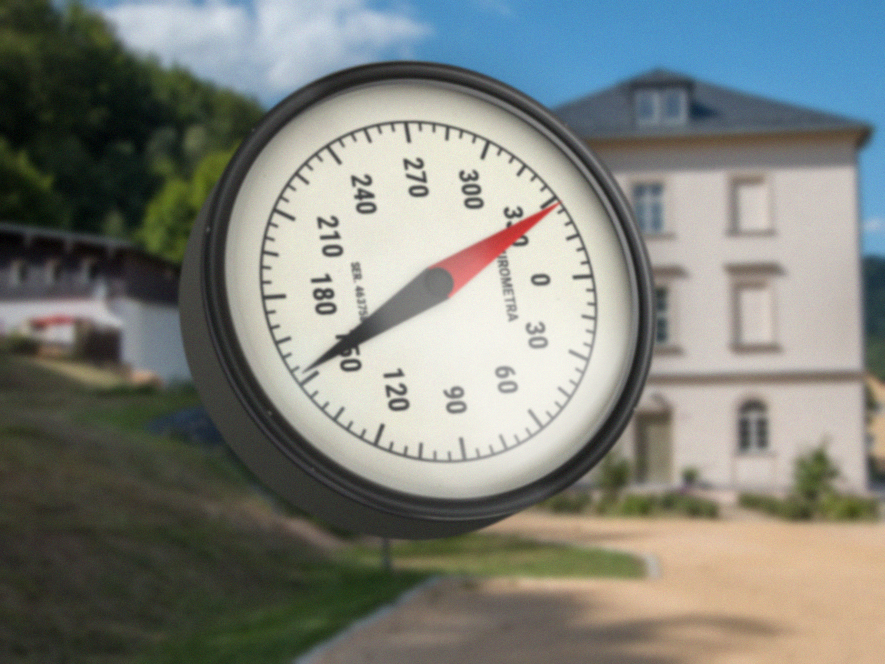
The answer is 332.5 °
